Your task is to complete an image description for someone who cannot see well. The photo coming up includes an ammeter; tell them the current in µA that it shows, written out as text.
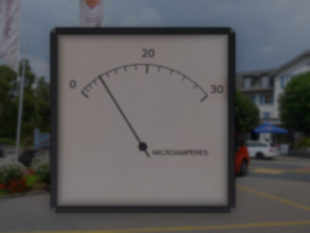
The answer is 10 µA
